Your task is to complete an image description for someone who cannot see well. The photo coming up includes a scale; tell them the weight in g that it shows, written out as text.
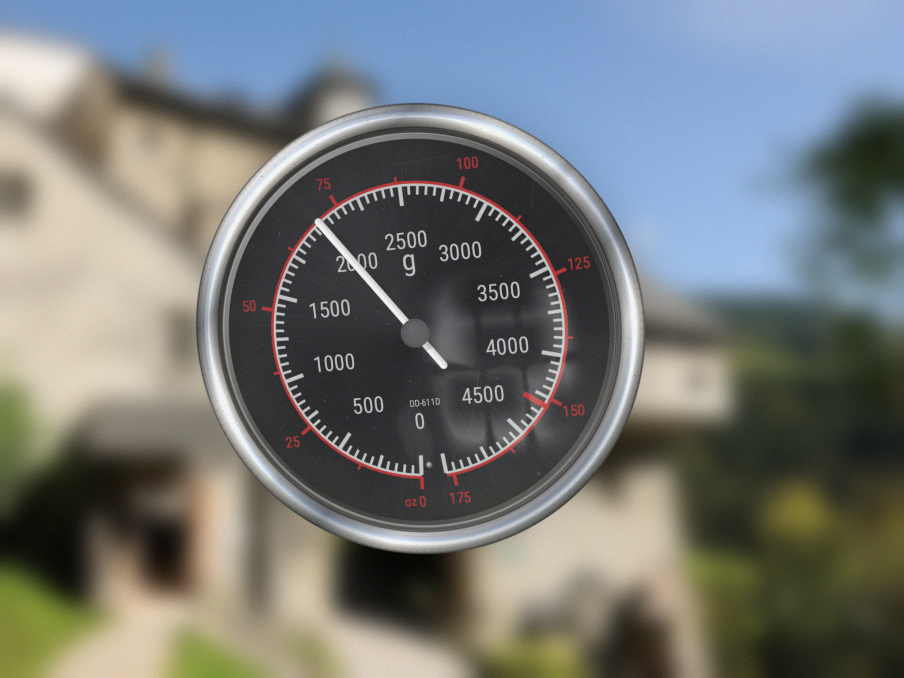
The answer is 2000 g
